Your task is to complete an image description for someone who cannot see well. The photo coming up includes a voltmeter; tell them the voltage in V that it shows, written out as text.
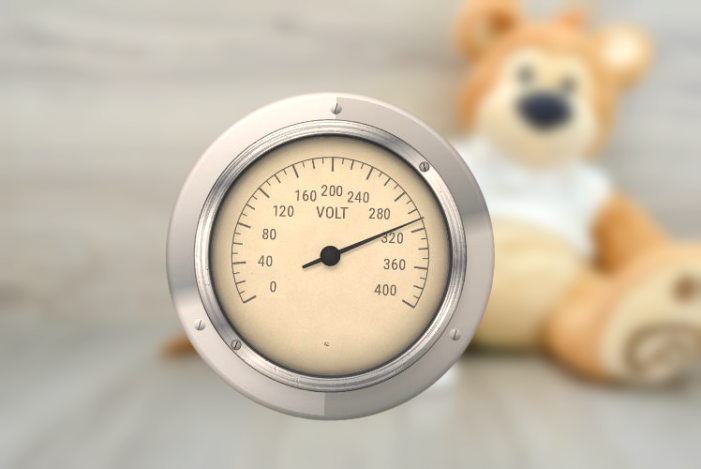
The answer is 310 V
